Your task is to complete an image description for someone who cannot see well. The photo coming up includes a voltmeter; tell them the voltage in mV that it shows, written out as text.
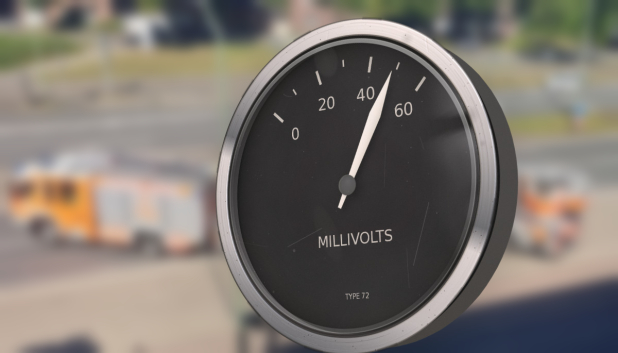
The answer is 50 mV
